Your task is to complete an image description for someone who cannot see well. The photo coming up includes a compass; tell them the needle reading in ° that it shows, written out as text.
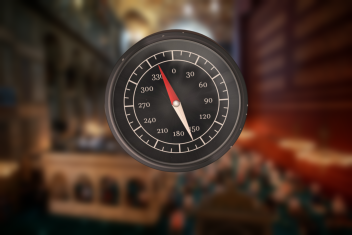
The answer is 340 °
